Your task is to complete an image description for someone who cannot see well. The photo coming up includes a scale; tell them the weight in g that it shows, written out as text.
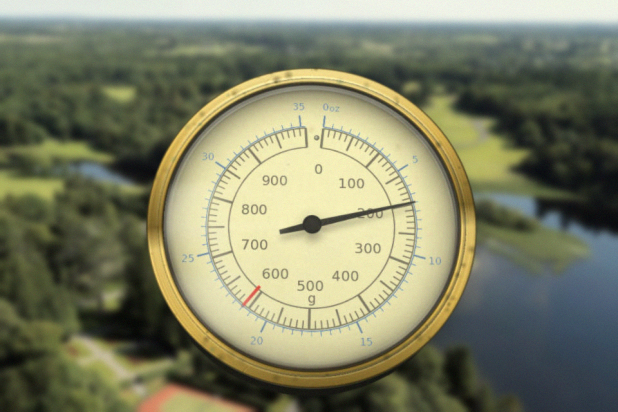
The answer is 200 g
